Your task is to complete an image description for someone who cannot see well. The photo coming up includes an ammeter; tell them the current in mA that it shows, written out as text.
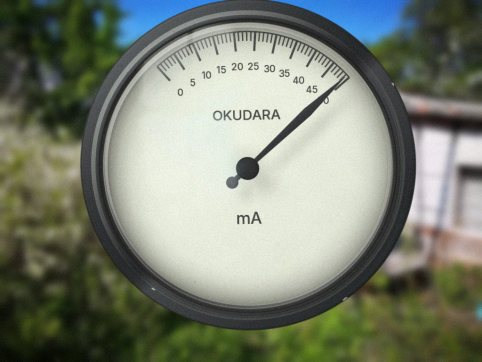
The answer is 49 mA
